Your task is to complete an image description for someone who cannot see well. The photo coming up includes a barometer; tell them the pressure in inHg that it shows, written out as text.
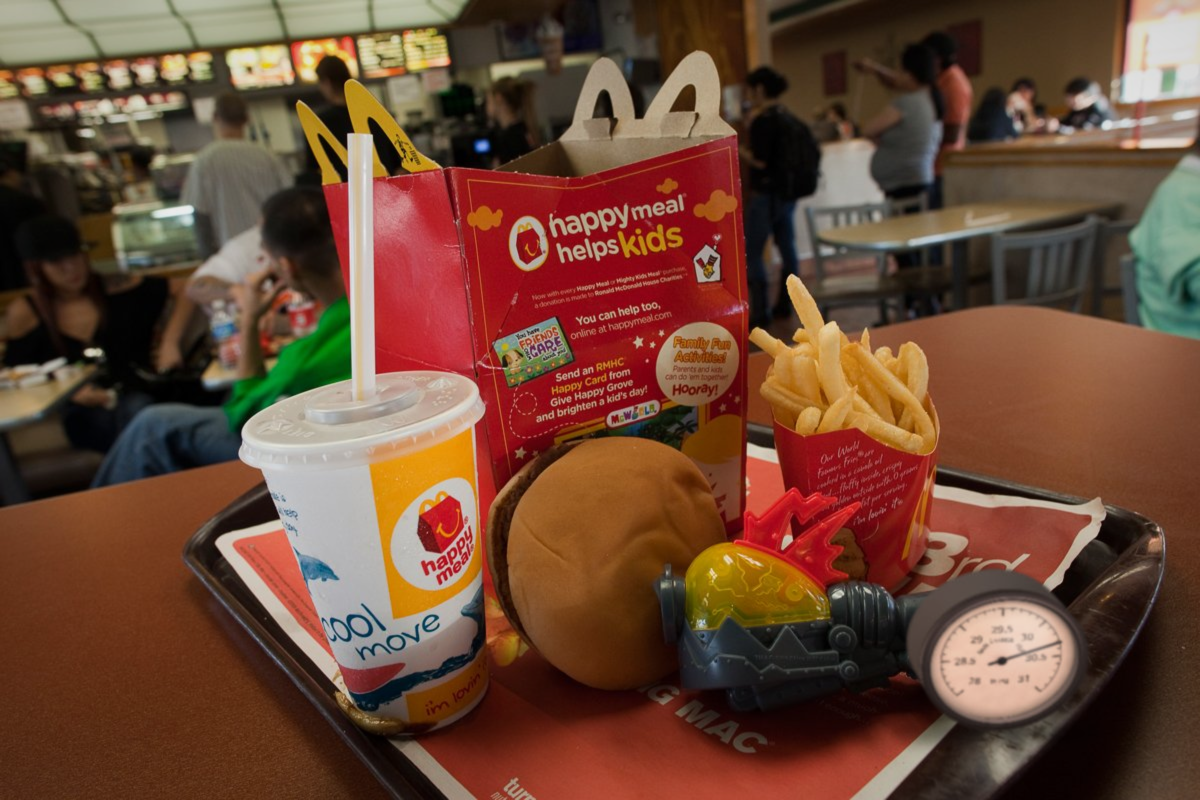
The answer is 30.3 inHg
